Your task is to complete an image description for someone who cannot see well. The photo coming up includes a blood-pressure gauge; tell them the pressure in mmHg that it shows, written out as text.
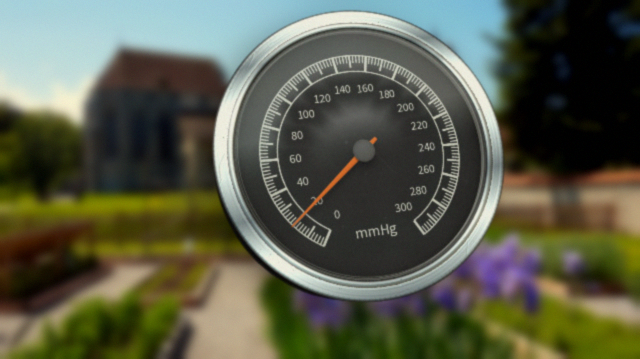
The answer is 20 mmHg
